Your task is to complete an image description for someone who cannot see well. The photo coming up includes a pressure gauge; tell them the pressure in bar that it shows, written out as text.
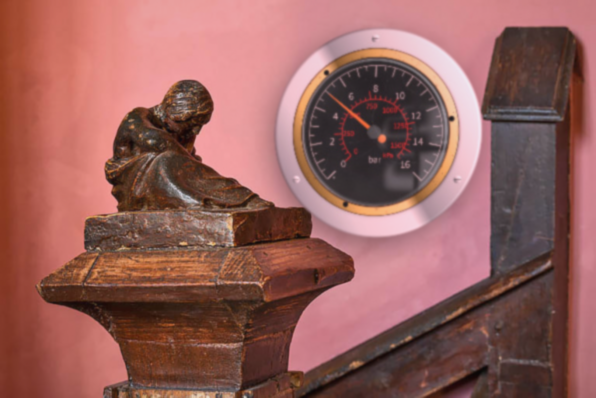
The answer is 5 bar
